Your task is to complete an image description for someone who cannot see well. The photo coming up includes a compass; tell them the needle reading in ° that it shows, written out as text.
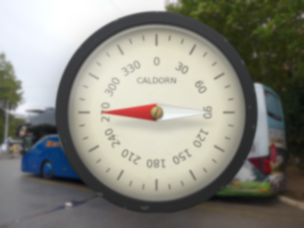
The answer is 270 °
